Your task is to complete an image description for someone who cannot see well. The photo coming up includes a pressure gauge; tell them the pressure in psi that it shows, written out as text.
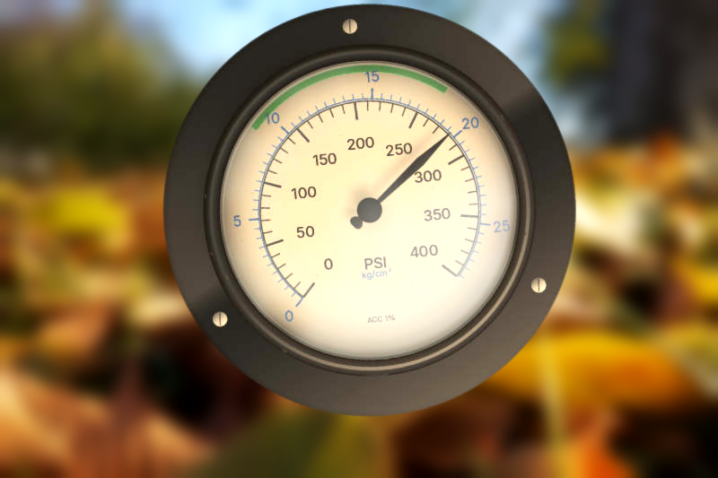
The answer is 280 psi
